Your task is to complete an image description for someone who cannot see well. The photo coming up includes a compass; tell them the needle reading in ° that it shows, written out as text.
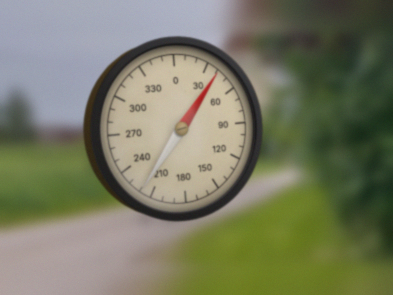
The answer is 40 °
